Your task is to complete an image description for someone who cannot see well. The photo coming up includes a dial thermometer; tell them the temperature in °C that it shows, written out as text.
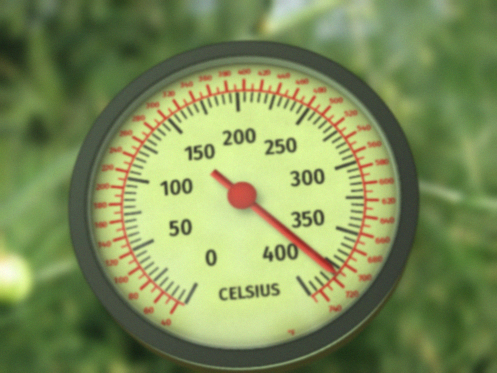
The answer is 380 °C
